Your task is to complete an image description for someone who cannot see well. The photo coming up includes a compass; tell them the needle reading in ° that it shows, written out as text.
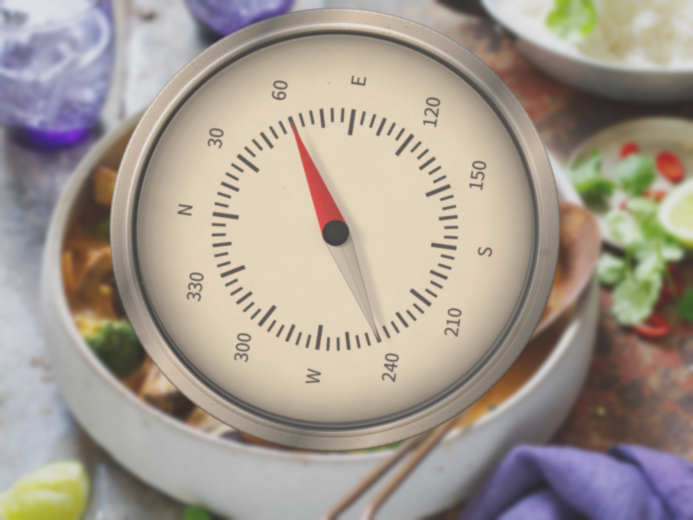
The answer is 60 °
